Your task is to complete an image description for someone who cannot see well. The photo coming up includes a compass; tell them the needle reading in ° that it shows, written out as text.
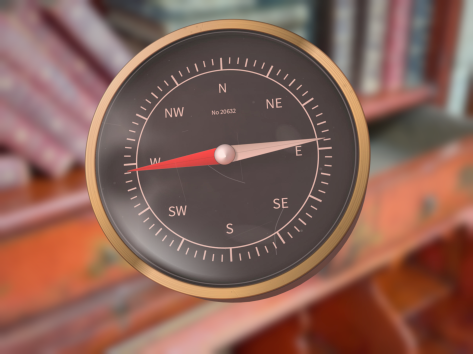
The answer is 265 °
